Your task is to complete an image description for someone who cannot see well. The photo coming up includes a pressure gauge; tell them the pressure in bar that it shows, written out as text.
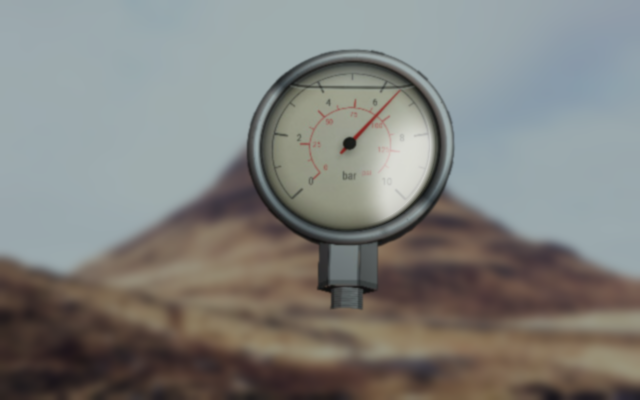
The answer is 6.5 bar
